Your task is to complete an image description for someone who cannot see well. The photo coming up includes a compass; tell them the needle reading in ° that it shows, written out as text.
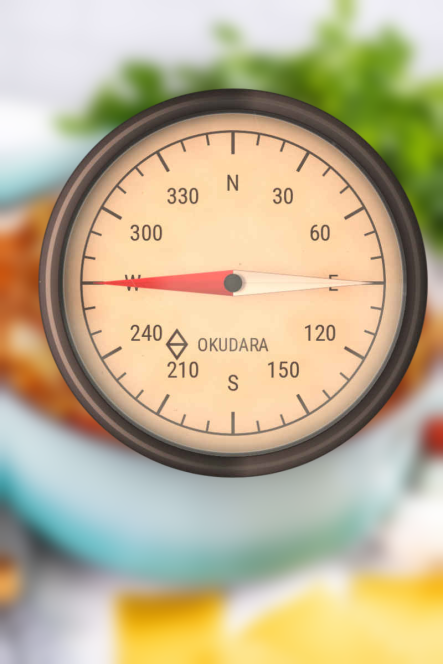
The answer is 270 °
